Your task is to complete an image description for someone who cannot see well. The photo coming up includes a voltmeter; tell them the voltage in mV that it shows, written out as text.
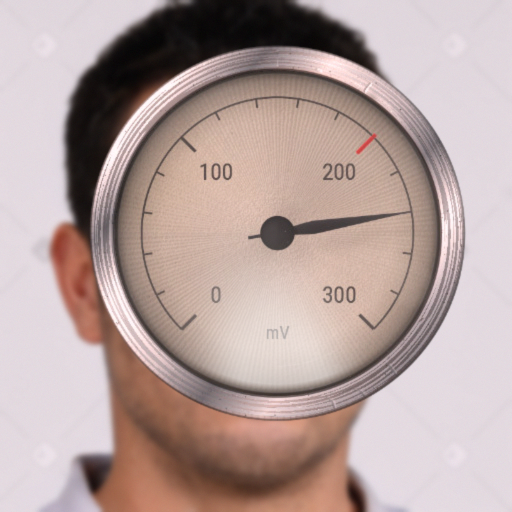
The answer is 240 mV
